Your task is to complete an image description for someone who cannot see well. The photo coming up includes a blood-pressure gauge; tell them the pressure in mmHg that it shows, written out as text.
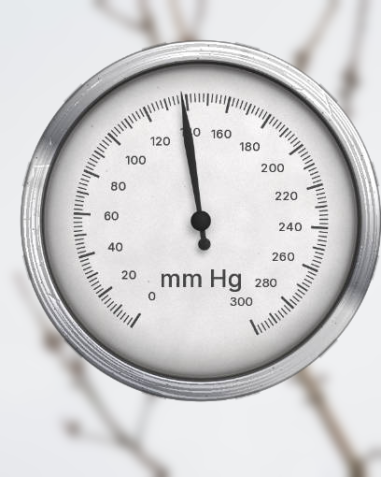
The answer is 138 mmHg
